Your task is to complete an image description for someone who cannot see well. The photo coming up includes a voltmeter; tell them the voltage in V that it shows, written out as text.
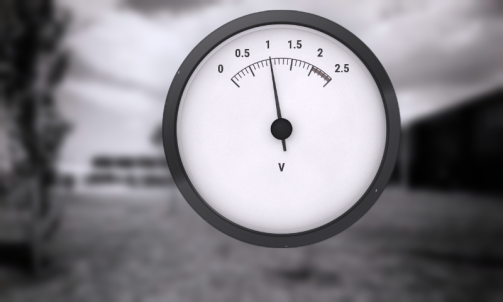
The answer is 1 V
